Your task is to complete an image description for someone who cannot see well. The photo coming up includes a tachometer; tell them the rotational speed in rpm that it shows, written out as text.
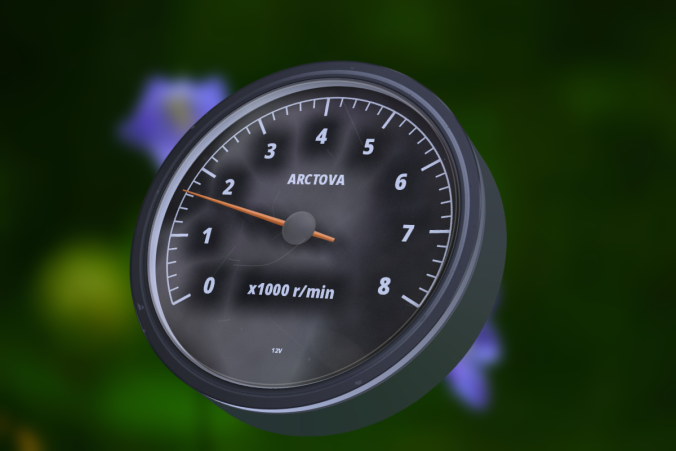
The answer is 1600 rpm
